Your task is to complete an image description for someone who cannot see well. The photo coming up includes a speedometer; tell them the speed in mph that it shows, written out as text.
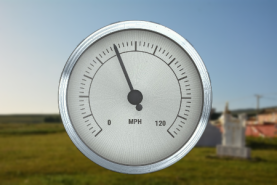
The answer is 50 mph
